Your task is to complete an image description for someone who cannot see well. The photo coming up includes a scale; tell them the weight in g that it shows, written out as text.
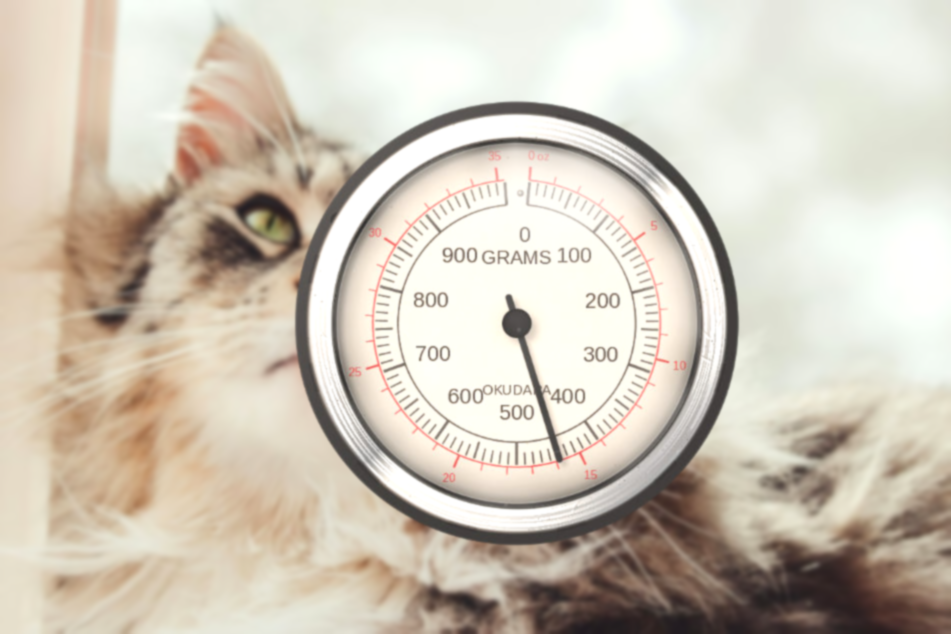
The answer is 450 g
